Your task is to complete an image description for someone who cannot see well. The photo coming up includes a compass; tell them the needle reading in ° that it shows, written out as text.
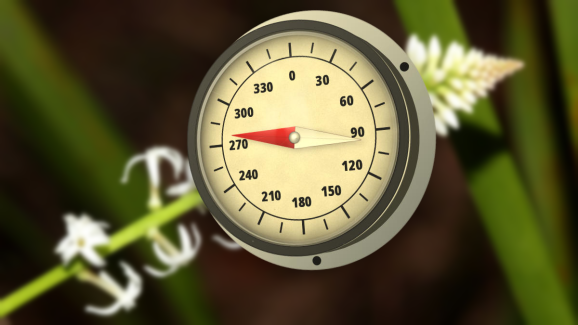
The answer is 277.5 °
